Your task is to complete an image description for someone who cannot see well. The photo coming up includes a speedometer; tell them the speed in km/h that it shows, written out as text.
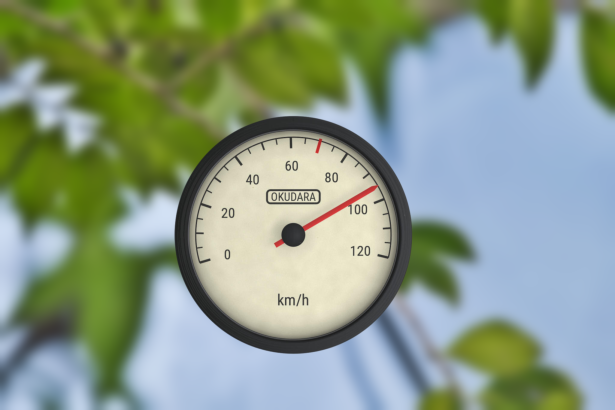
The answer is 95 km/h
